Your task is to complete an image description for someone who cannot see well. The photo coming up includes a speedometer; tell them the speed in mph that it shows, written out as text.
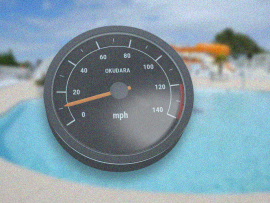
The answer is 10 mph
